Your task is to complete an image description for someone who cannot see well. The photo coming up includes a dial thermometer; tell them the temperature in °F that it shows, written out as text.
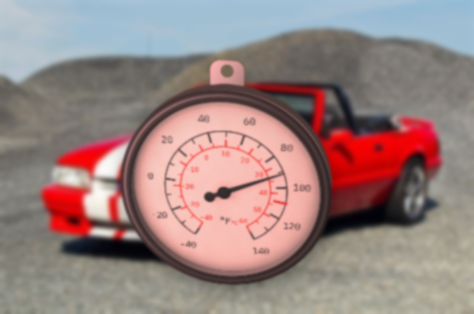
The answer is 90 °F
